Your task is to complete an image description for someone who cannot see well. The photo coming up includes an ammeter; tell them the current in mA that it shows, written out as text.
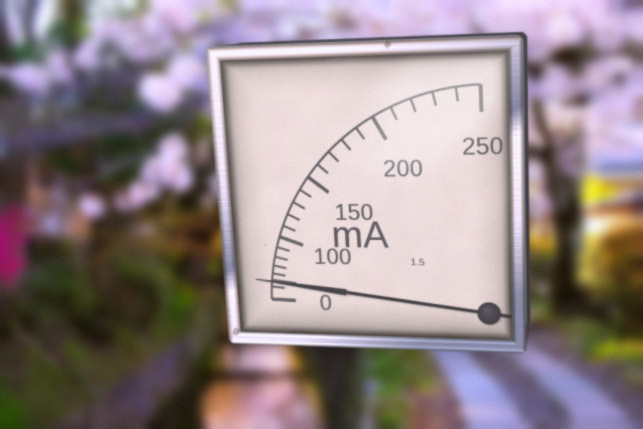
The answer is 50 mA
